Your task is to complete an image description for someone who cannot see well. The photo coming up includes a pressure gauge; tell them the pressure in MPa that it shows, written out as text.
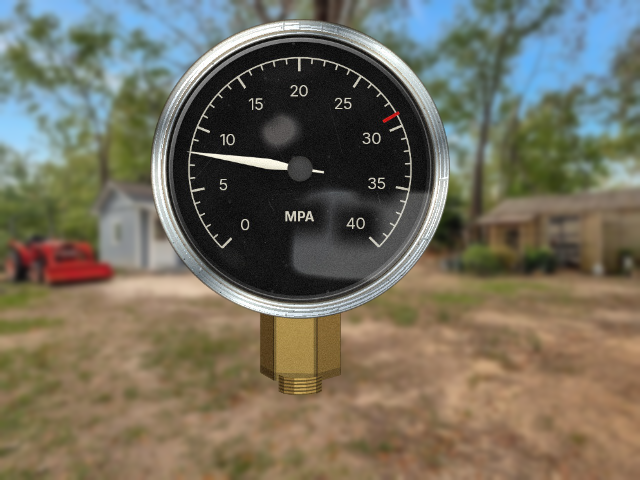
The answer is 8 MPa
